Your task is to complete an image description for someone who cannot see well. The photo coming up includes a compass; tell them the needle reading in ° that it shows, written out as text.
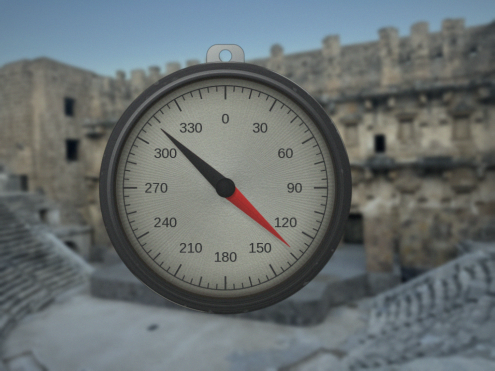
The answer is 132.5 °
